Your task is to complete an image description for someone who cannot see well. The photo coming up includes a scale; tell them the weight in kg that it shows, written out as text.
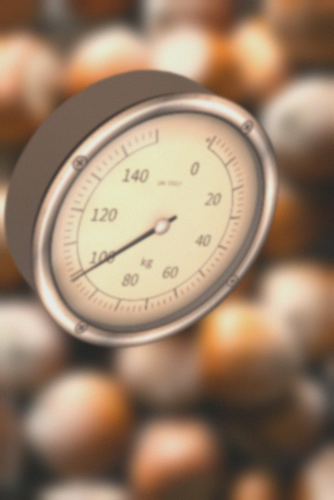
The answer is 100 kg
